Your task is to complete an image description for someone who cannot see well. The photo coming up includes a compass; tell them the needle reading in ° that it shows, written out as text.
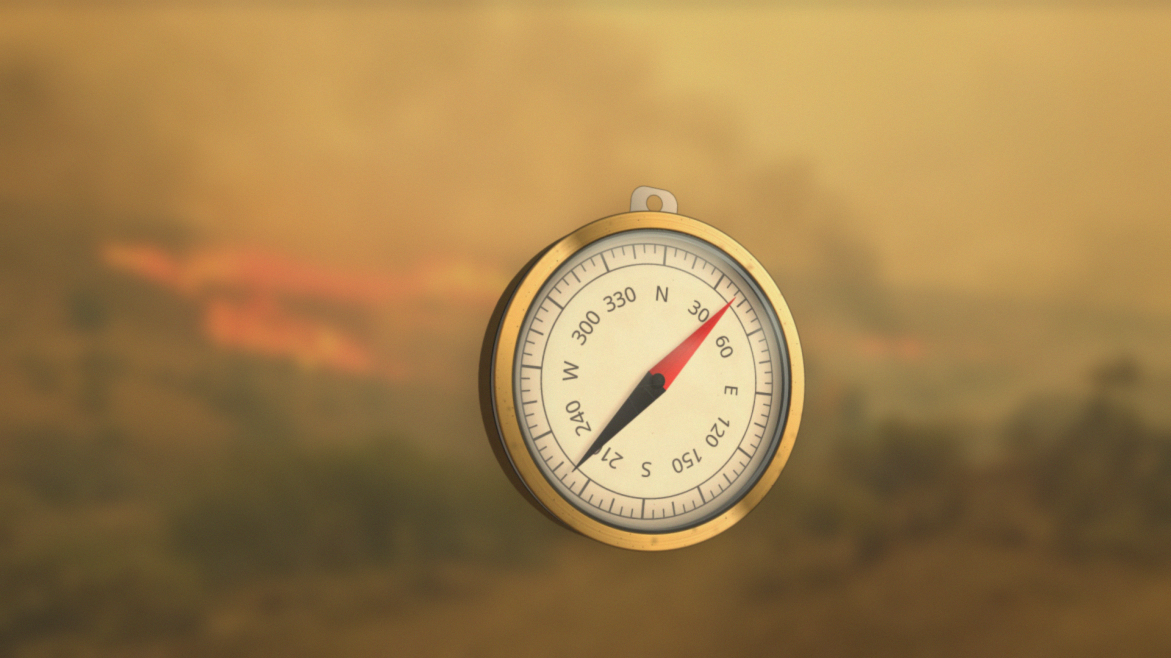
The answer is 40 °
